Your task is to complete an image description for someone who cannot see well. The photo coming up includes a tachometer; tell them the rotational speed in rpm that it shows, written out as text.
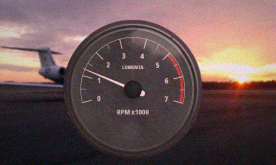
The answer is 1250 rpm
